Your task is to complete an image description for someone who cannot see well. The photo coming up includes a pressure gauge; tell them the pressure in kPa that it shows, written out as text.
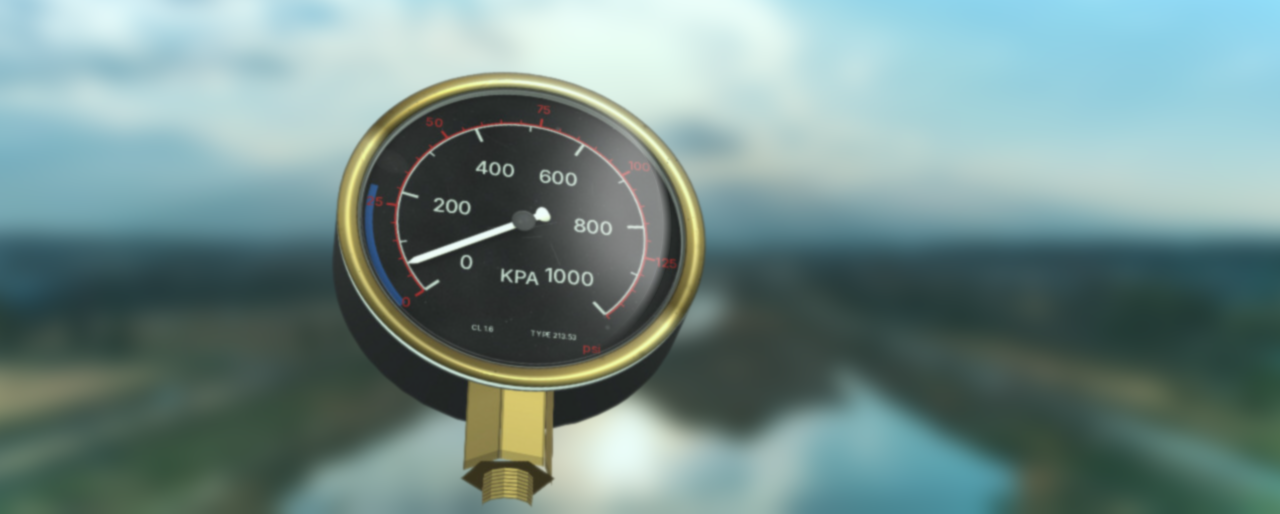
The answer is 50 kPa
